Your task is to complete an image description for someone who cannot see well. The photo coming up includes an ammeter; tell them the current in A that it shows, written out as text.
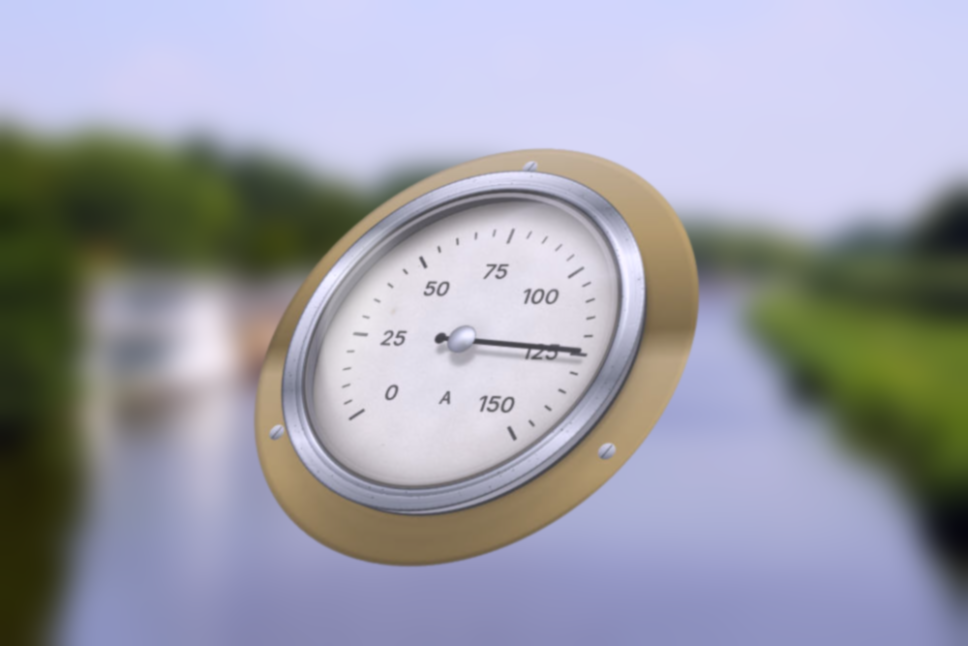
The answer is 125 A
